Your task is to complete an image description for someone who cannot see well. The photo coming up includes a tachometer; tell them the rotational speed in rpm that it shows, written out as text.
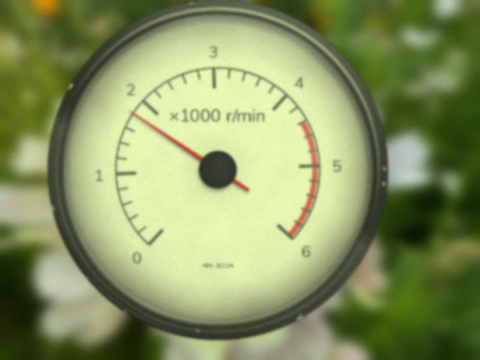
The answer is 1800 rpm
